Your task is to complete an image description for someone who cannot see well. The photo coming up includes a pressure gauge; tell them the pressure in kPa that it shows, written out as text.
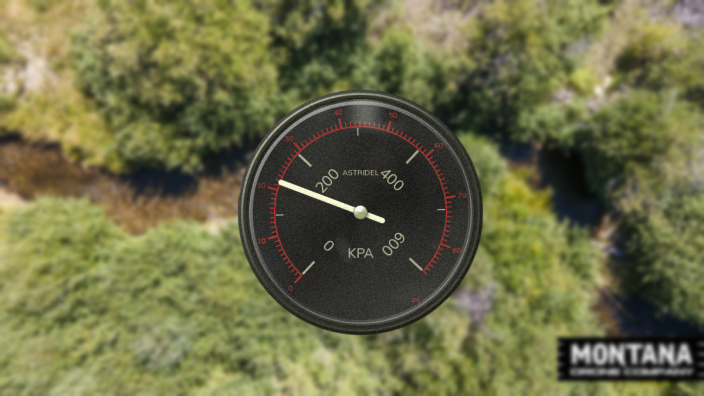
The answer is 150 kPa
